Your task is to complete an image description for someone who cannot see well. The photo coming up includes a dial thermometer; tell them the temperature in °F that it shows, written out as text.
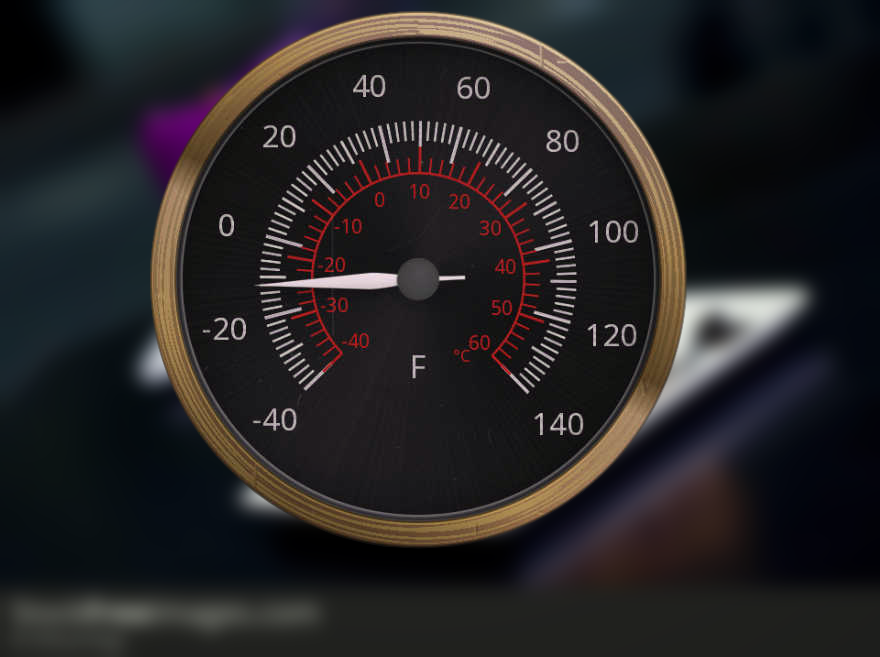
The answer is -12 °F
